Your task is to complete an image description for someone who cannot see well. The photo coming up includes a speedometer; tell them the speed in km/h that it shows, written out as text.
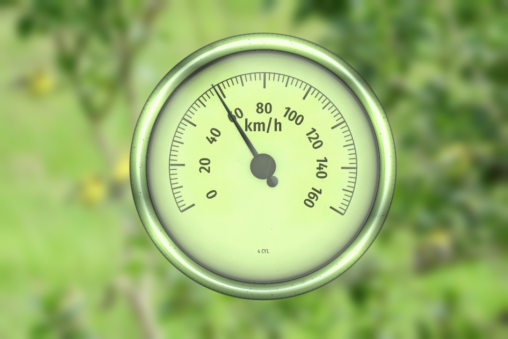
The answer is 58 km/h
